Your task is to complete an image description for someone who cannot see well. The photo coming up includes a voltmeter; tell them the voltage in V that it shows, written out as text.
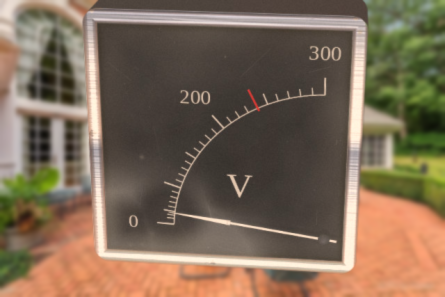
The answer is 50 V
